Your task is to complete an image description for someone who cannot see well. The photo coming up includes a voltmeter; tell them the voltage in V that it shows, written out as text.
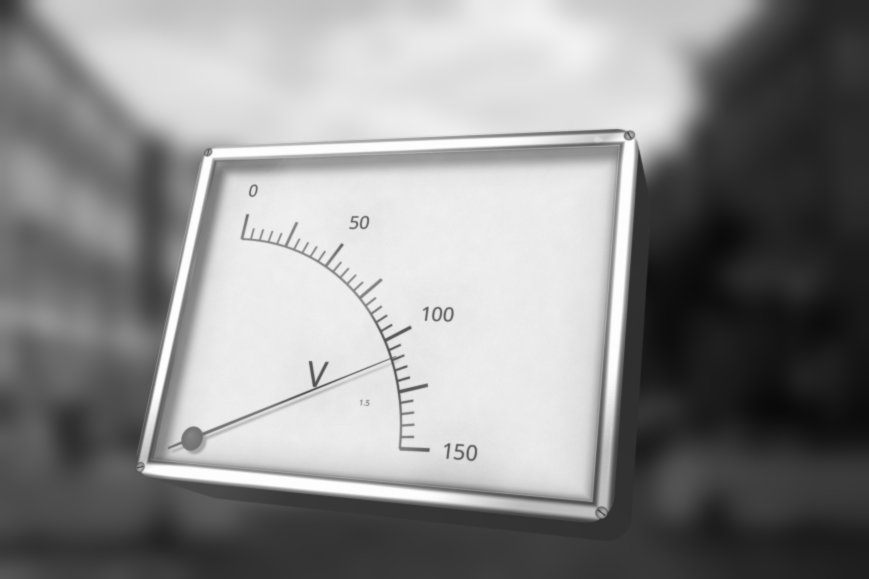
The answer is 110 V
